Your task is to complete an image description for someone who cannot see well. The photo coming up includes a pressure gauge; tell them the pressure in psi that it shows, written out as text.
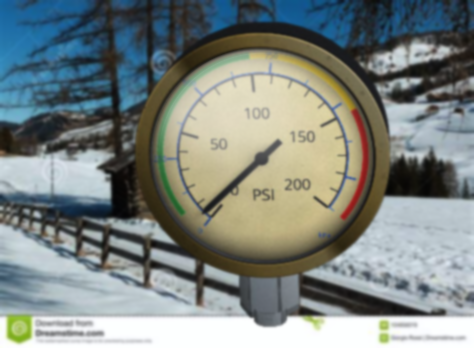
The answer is 5 psi
